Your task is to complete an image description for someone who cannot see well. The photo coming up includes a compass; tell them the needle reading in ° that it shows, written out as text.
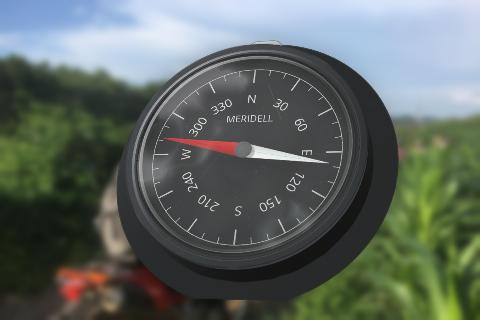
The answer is 280 °
